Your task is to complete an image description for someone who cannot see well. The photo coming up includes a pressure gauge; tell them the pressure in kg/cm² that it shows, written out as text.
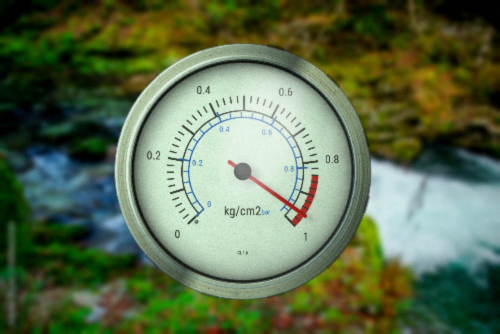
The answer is 0.96 kg/cm²
